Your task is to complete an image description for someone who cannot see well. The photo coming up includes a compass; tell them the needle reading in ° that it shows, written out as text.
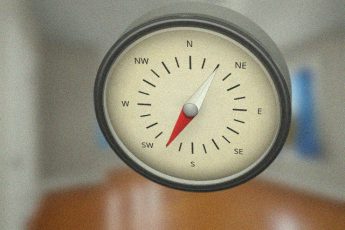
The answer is 210 °
